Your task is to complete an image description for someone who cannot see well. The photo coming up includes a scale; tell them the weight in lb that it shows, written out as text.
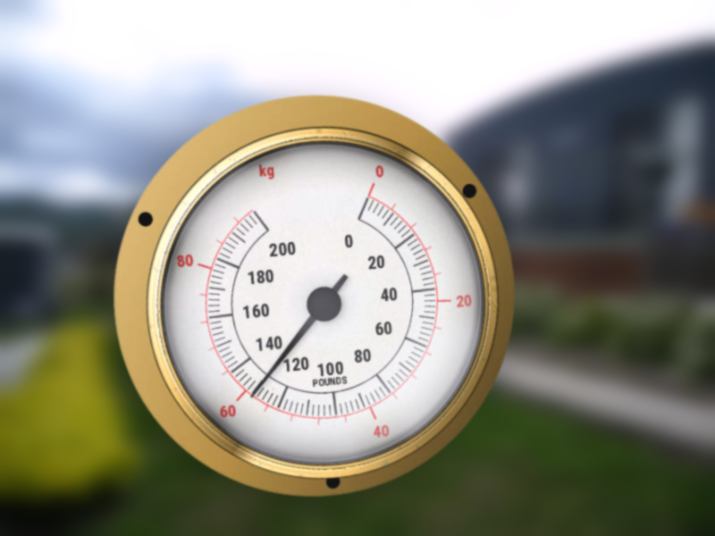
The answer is 130 lb
